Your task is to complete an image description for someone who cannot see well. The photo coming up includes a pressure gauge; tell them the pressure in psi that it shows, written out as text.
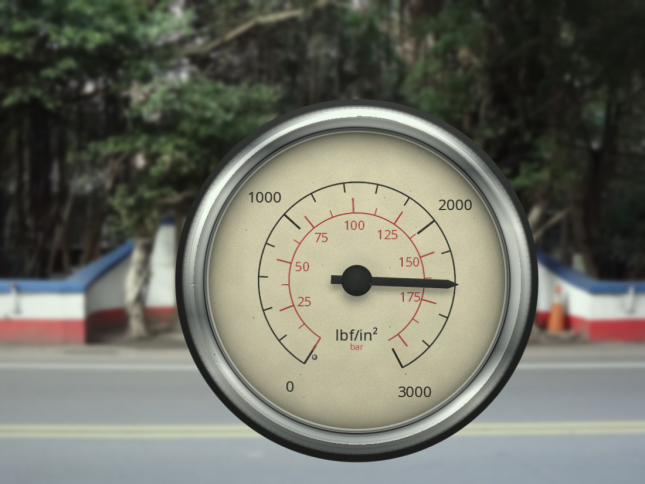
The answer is 2400 psi
